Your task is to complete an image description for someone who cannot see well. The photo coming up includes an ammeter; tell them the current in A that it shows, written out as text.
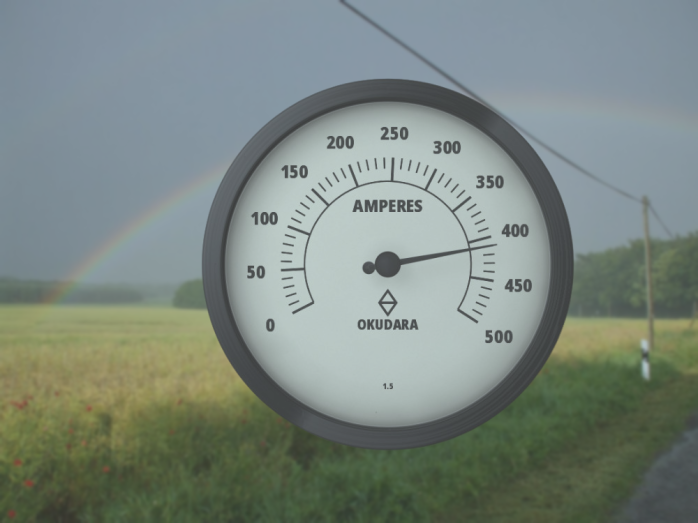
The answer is 410 A
